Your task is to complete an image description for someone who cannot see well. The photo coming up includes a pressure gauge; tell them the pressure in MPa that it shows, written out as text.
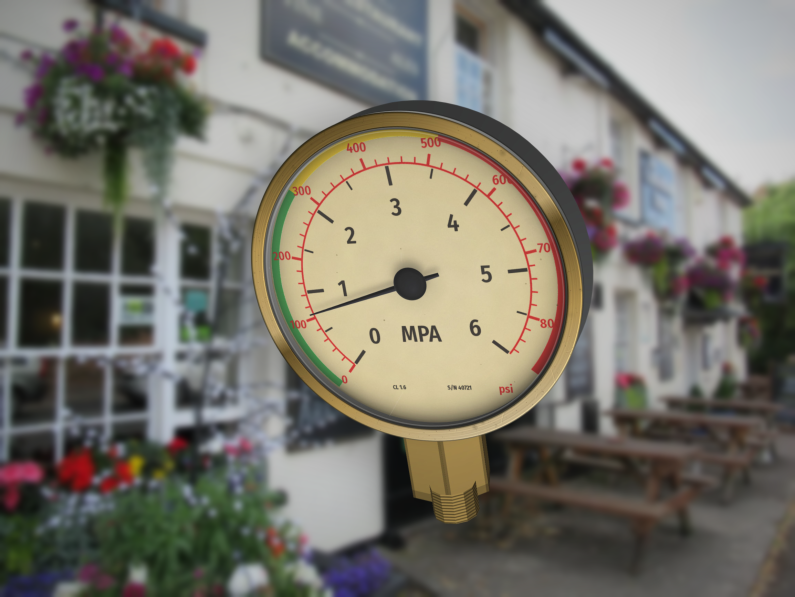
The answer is 0.75 MPa
